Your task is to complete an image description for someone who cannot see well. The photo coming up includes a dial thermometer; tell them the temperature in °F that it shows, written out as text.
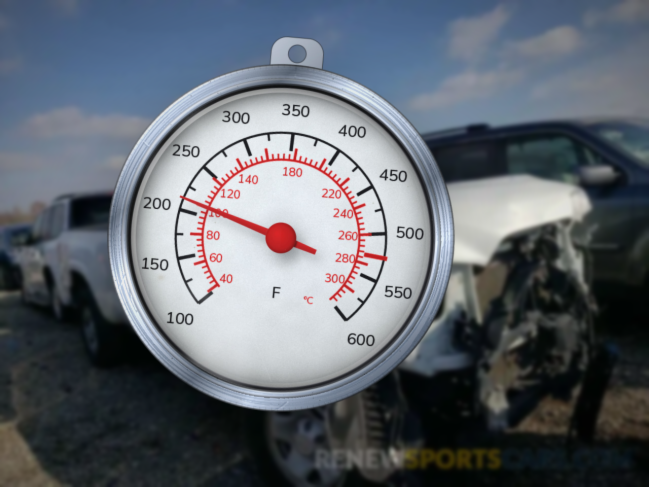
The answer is 212.5 °F
